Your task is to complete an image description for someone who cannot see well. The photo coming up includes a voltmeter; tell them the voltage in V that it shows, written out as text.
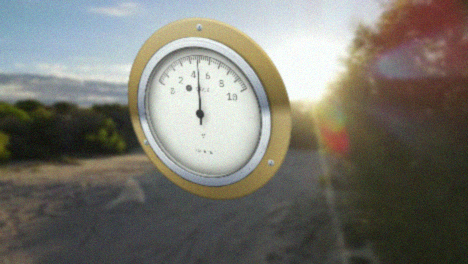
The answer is 5 V
